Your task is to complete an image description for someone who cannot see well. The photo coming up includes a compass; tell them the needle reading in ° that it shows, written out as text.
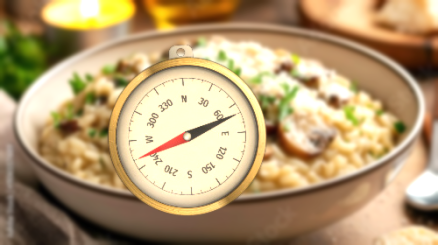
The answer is 250 °
